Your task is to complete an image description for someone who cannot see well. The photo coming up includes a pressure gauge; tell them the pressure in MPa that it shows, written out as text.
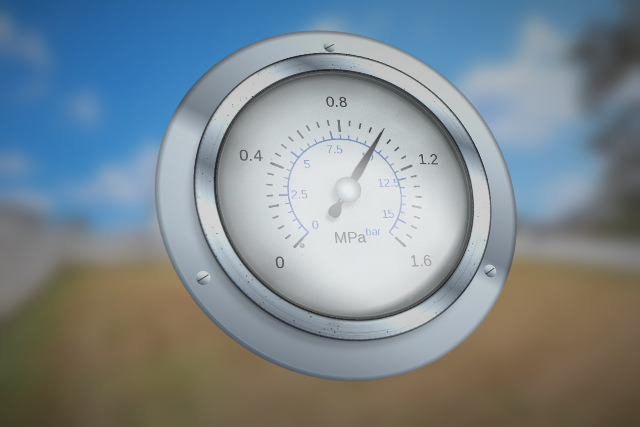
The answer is 1 MPa
